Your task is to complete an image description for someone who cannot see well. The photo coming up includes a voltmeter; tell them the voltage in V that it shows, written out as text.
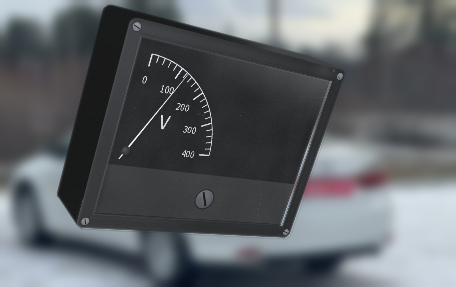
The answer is 120 V
